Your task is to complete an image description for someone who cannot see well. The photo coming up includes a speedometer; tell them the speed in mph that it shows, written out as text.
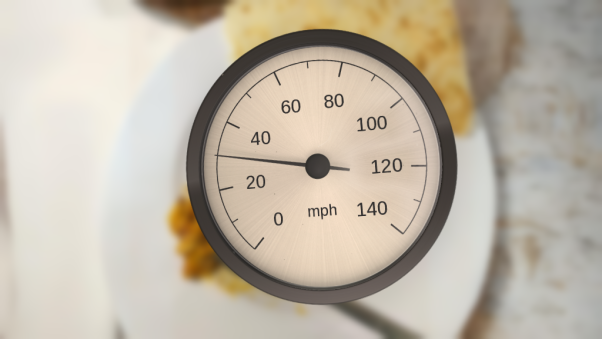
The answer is 30 mph
